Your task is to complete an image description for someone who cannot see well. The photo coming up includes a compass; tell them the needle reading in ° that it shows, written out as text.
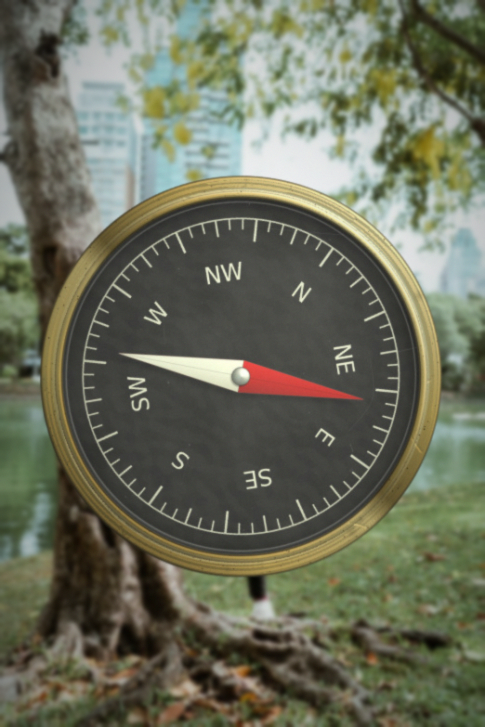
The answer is 65 °
